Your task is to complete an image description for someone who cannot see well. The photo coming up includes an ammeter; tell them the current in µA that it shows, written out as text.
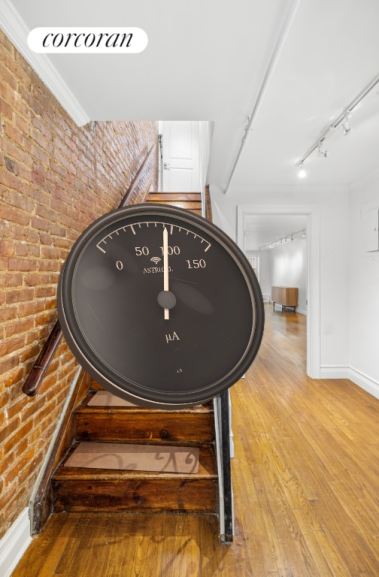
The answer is 90 µA
